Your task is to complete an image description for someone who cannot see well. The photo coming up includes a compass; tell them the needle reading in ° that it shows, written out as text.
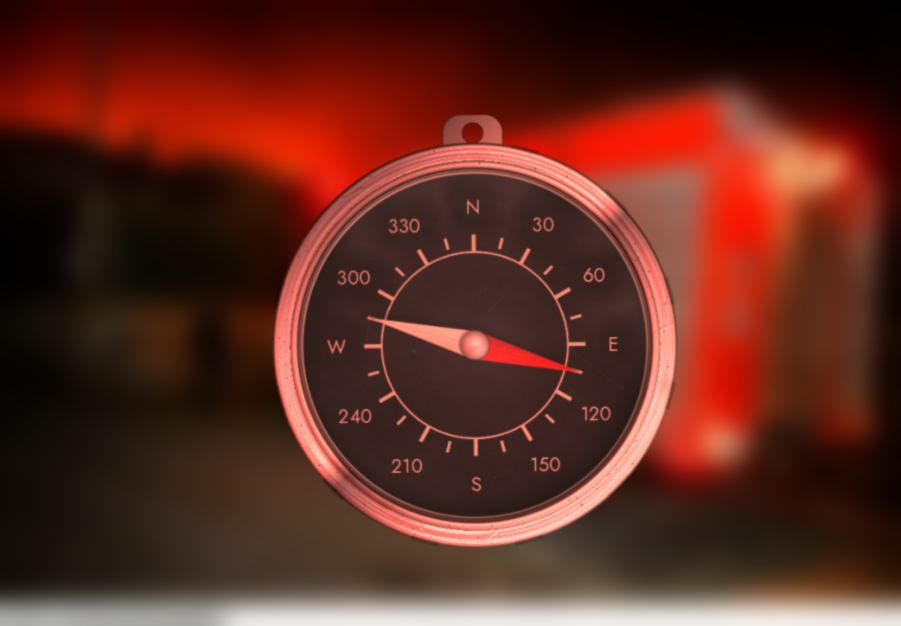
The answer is 105 °
